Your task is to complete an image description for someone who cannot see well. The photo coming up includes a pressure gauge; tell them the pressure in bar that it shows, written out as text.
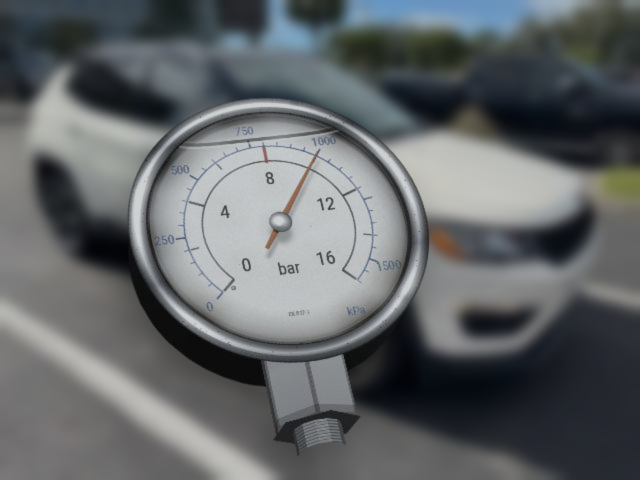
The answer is 10 bar
